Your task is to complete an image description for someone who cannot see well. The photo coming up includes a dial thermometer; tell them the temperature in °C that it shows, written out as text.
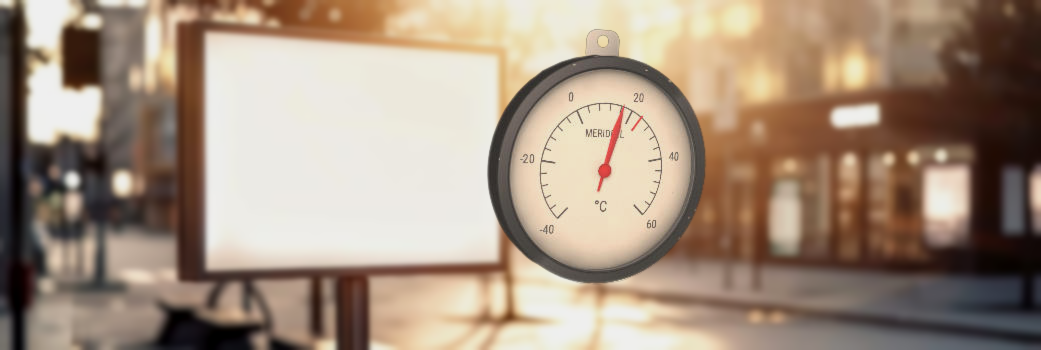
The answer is 16 °C
